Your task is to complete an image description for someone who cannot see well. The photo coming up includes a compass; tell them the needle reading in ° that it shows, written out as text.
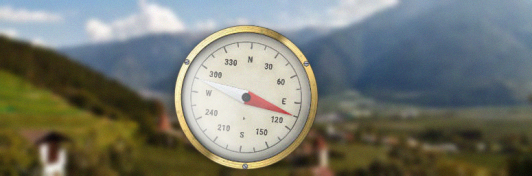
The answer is 105 °
